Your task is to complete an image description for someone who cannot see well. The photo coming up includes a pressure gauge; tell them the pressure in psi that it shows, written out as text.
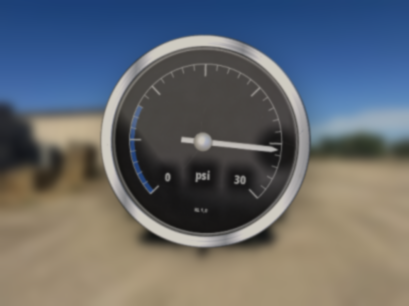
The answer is 25.5 psi
